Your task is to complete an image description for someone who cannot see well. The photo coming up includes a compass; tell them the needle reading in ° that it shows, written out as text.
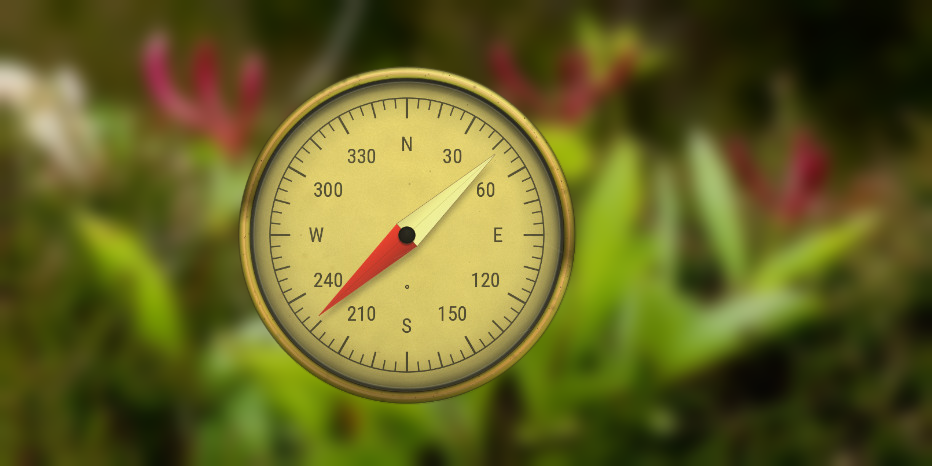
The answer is 227.5 °
